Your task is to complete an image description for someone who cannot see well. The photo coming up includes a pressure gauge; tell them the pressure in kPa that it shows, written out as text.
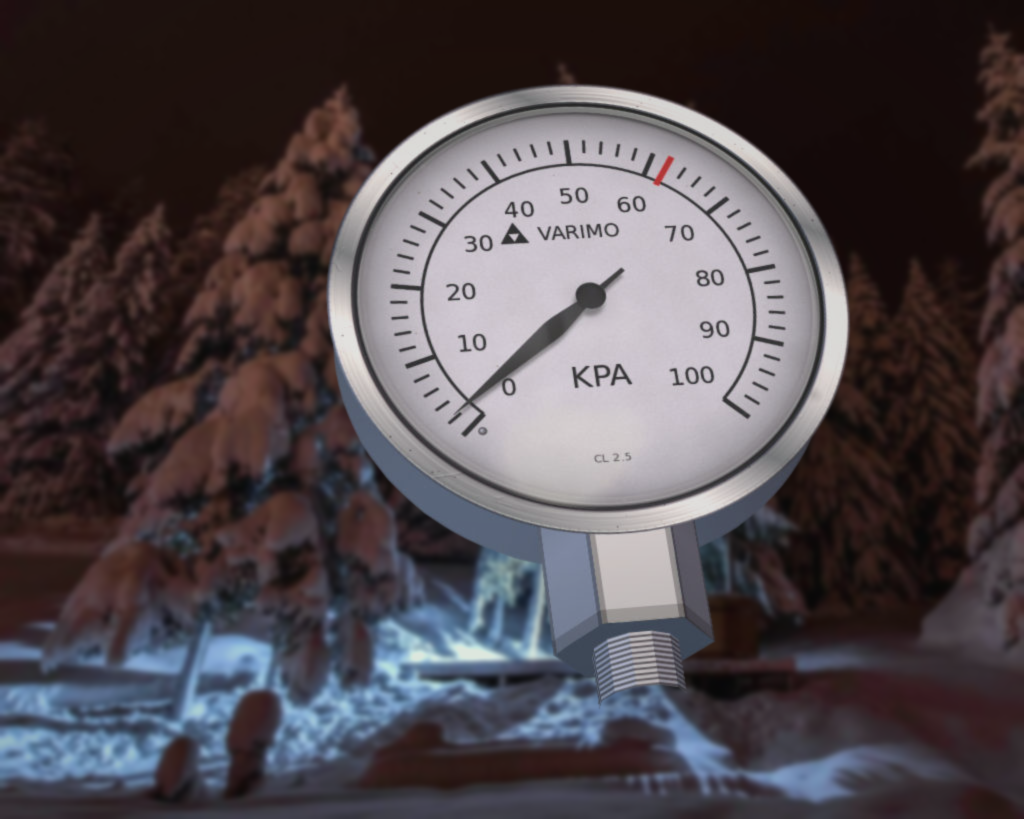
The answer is 2 kPa
